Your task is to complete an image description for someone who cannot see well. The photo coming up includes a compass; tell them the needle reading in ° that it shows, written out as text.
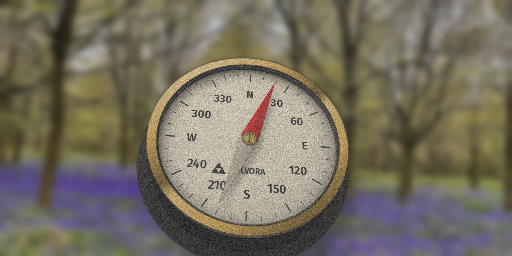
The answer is 20 °
